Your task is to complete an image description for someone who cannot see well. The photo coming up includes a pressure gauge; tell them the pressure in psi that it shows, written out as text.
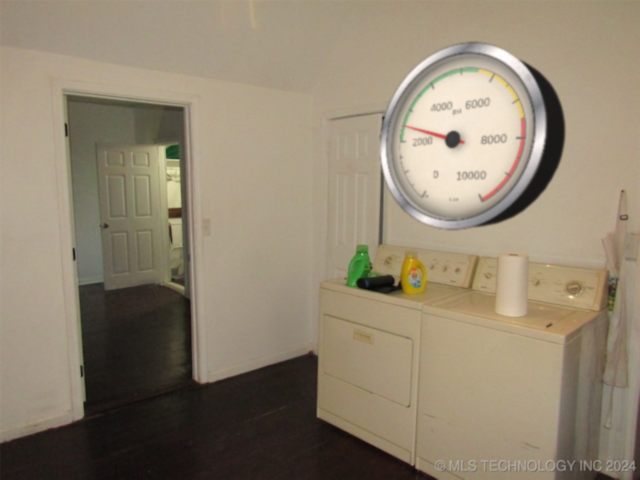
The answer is 2500 psi
